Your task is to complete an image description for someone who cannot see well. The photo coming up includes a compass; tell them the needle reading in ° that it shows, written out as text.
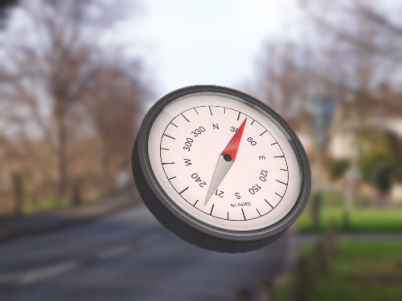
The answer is 37.5 °
